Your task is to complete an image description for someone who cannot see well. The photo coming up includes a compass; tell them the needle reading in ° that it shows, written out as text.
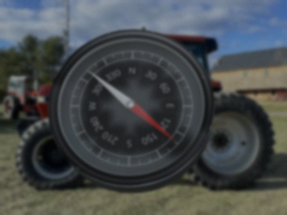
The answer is 130 °
